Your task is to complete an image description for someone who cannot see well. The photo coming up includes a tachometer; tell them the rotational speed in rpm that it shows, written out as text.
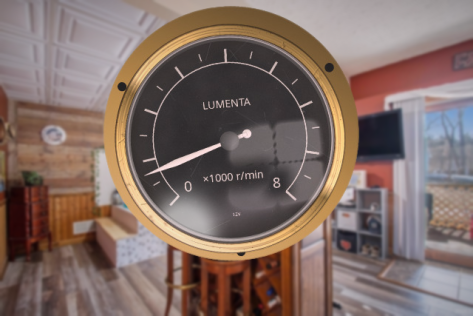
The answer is 750 rpm
